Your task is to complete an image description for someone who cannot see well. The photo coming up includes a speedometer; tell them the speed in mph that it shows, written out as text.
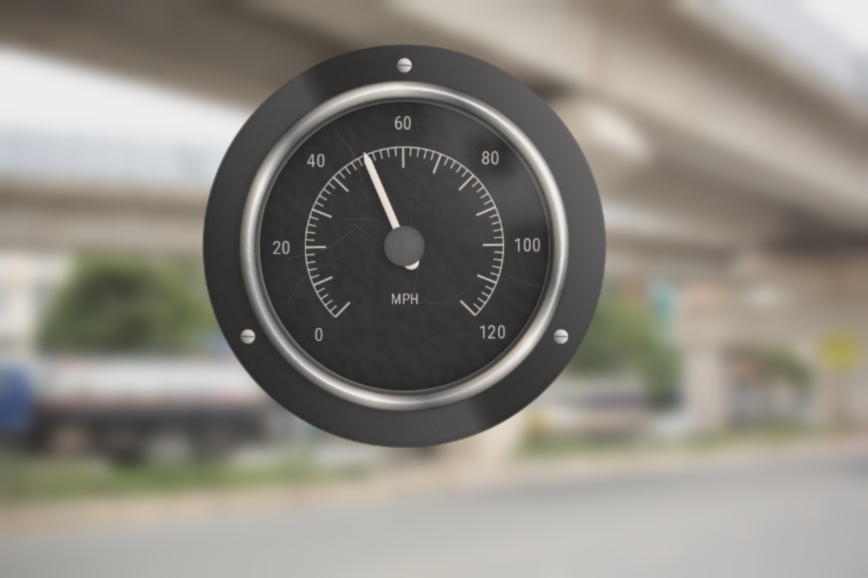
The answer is 50 mph
